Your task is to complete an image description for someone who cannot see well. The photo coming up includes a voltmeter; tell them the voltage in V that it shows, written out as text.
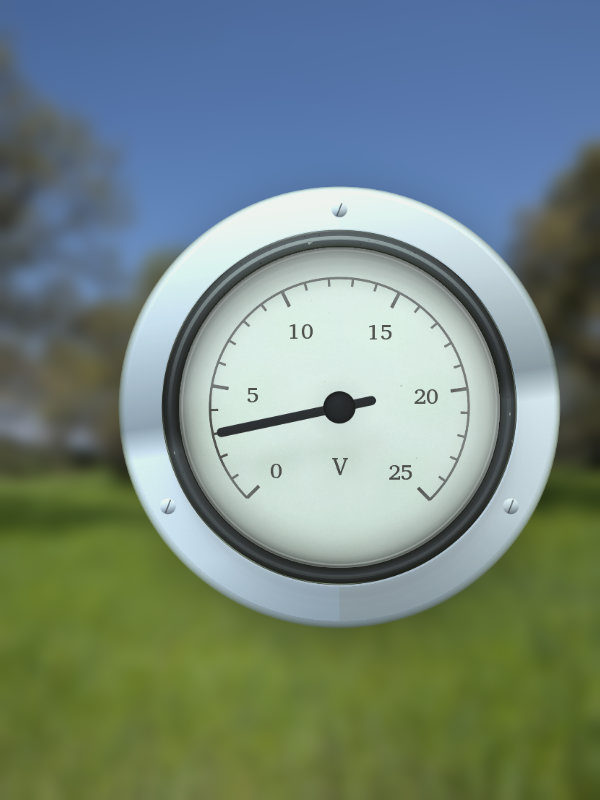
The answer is 3 V
